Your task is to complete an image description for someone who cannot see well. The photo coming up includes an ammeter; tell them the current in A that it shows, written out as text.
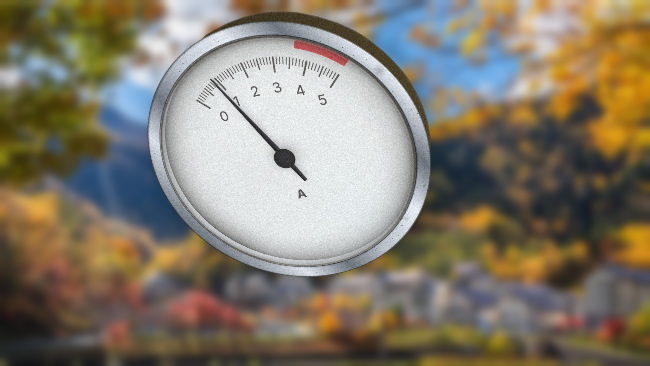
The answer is 1 A
